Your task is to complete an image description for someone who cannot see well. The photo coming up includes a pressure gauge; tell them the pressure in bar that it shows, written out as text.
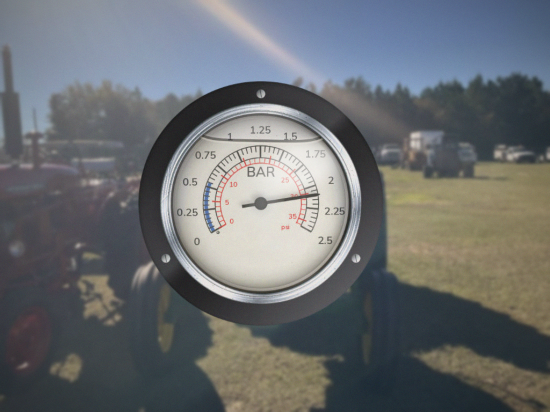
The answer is 2.1 bar
